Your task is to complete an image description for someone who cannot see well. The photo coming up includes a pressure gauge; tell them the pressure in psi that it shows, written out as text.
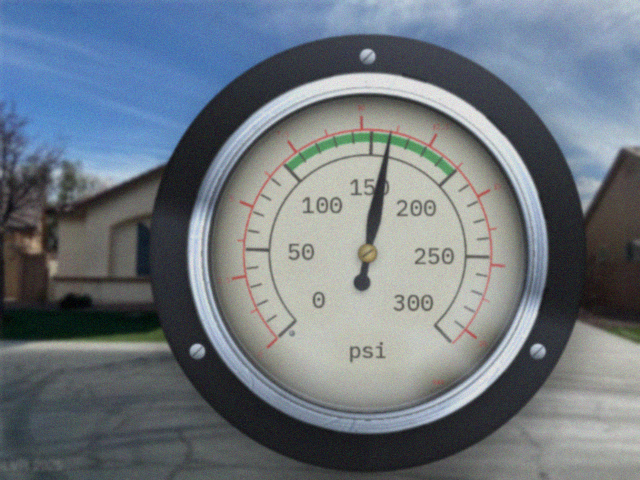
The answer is 160 psi
